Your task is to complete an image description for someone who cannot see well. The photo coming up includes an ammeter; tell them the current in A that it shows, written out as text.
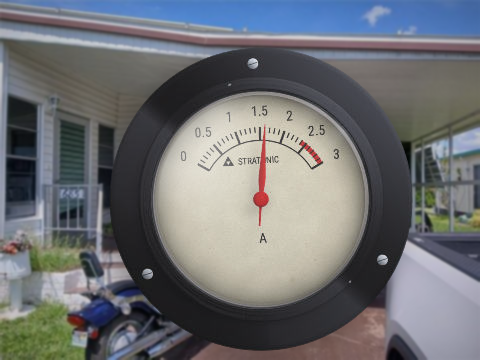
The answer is 1.6 A
